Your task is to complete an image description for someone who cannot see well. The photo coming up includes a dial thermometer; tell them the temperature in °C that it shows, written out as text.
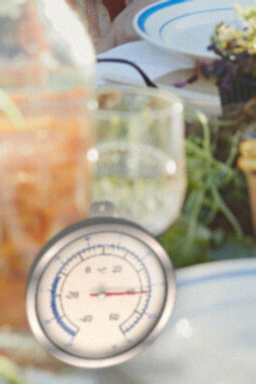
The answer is 40 °C
